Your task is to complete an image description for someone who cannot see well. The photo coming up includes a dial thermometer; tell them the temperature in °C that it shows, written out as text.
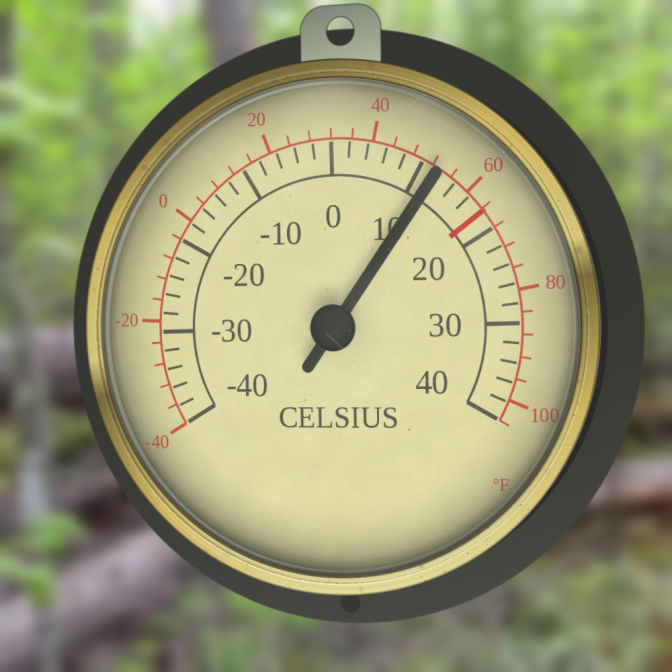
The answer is 12 °C
